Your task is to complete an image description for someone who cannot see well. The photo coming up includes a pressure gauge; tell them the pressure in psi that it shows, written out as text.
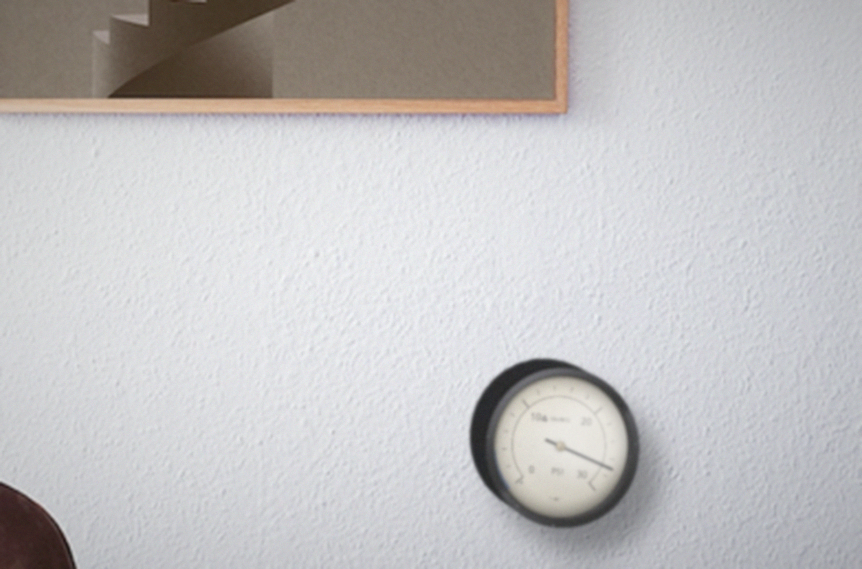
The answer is 27 psi
